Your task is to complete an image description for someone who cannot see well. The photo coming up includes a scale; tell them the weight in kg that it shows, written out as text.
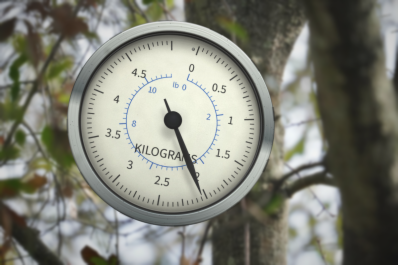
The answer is 2.05 kg
